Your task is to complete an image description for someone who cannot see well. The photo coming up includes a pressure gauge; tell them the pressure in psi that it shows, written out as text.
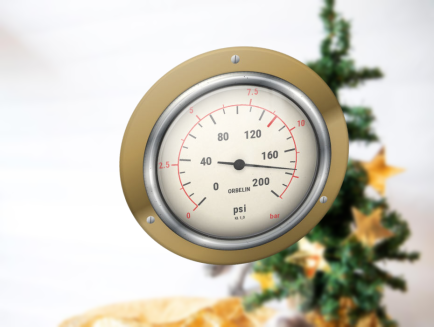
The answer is 175 psi
